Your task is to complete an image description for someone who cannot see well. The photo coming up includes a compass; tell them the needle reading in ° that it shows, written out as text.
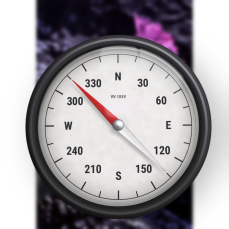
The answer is 315 °
